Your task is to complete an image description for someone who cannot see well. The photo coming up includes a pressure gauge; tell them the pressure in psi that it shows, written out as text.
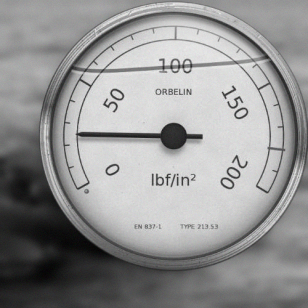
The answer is 25 psi
